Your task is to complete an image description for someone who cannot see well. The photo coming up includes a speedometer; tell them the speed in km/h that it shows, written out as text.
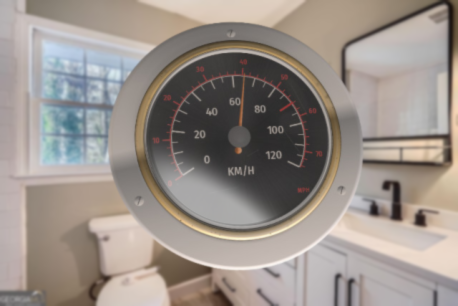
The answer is 65 km/h
